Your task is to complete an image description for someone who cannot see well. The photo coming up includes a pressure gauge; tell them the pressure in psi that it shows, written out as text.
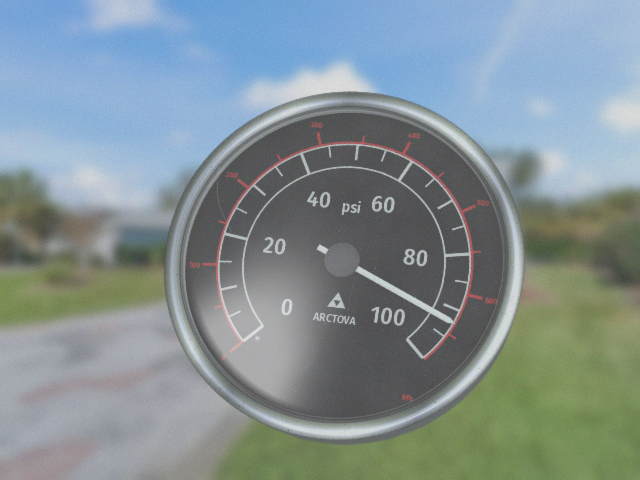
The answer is 92.5 psi
